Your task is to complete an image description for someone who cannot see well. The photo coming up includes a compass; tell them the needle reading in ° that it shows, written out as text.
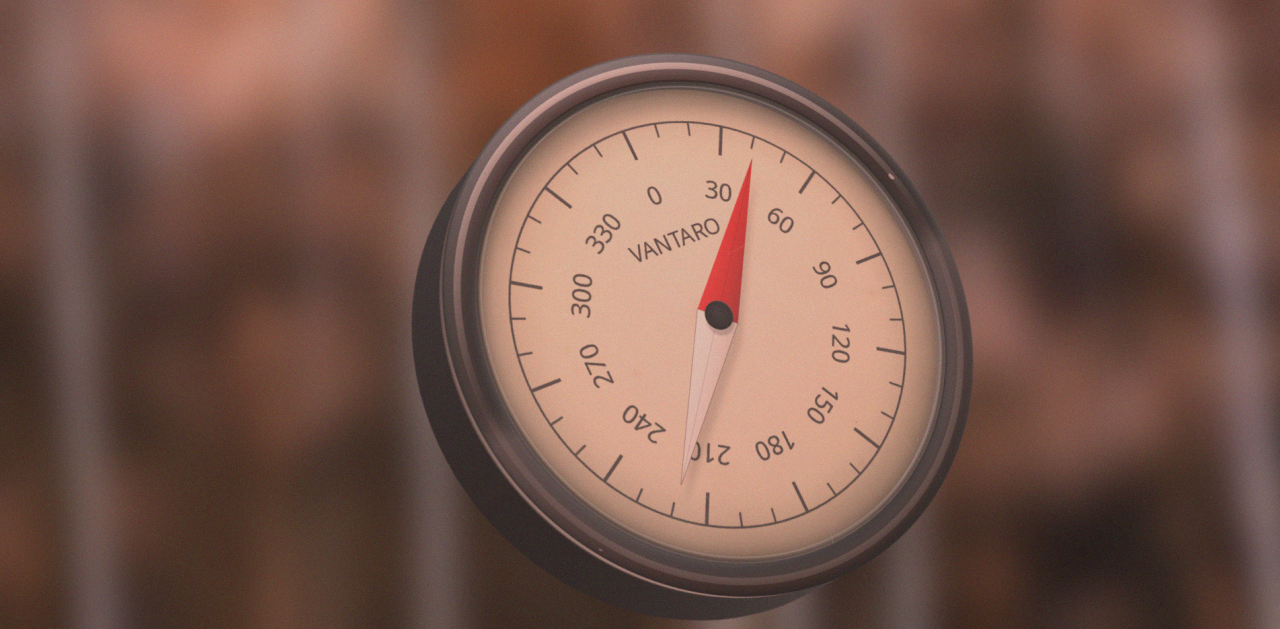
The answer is 40 °
